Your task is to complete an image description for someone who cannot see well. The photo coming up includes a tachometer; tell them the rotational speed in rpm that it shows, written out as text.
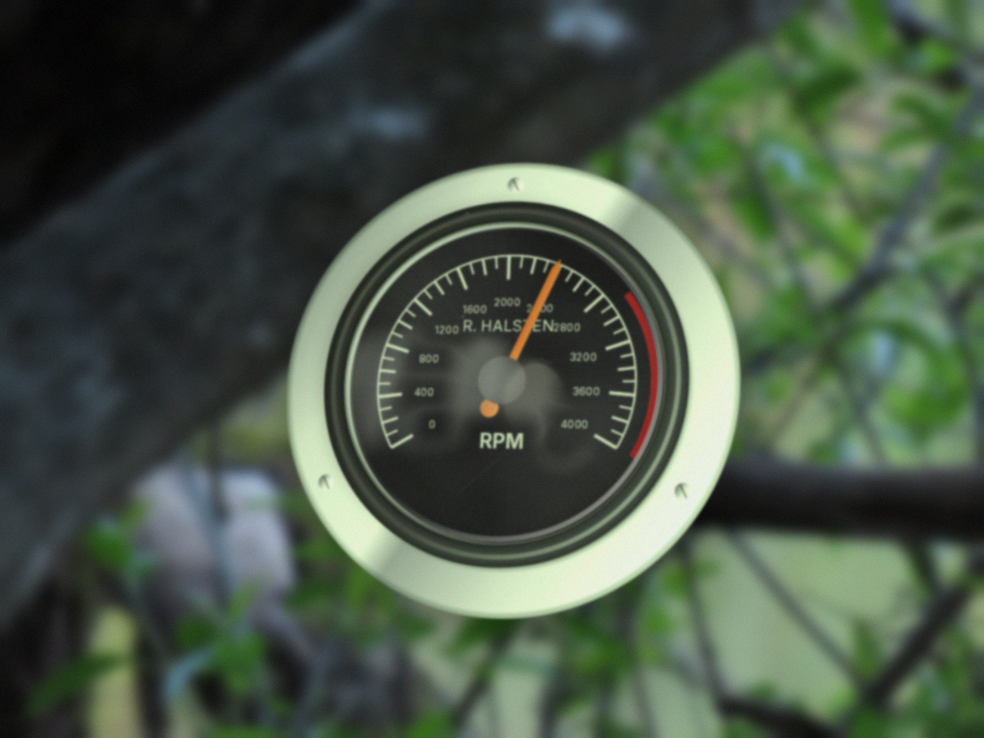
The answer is 2400 rpm
